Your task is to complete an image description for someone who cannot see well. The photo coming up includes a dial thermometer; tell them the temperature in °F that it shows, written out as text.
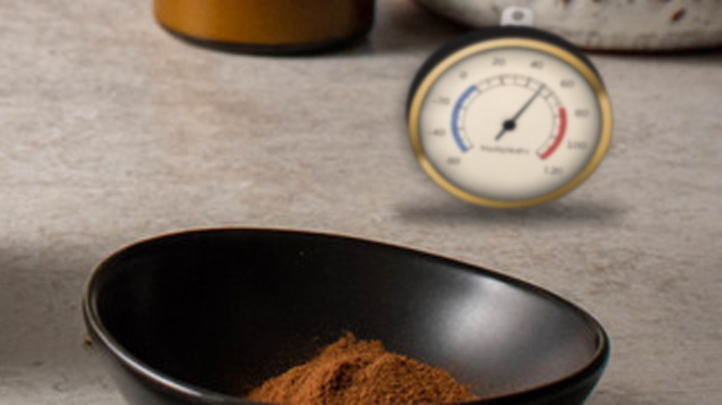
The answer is 50 °F
